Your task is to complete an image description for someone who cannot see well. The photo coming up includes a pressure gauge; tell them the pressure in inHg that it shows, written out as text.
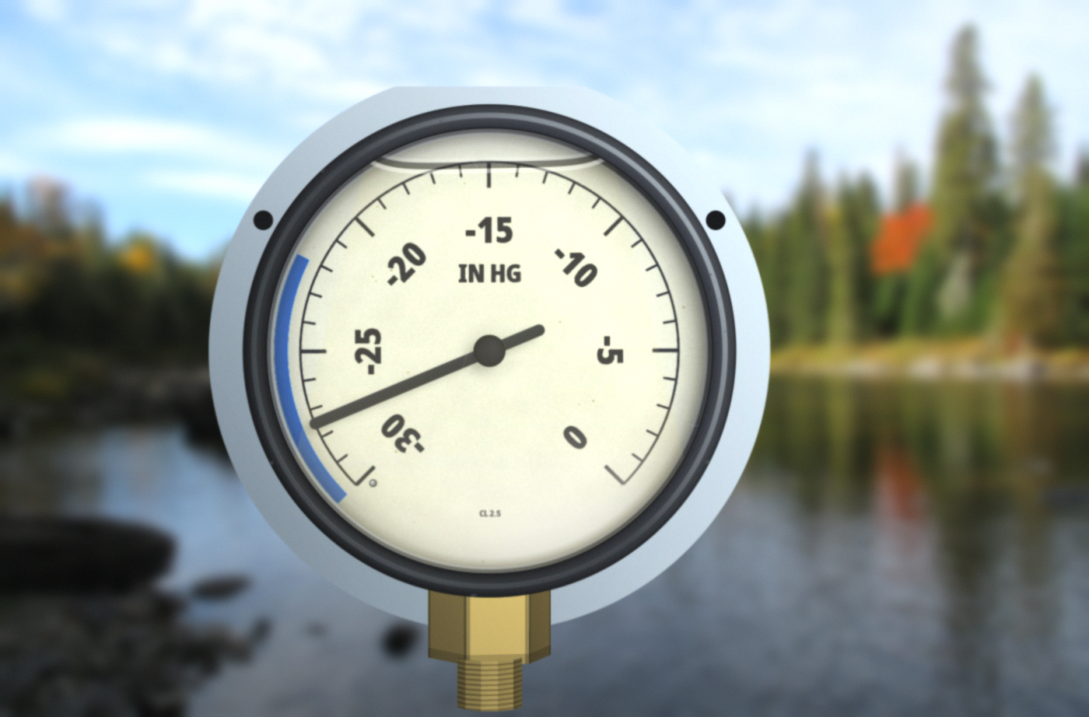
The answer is -27.5 inHg
